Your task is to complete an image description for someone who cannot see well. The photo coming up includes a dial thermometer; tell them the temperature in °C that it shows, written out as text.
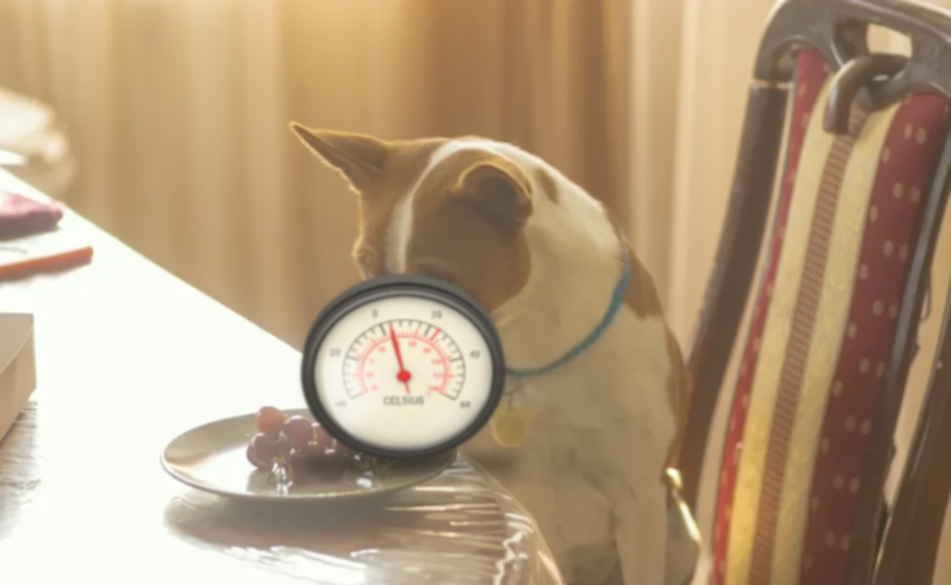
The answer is 4 °C
